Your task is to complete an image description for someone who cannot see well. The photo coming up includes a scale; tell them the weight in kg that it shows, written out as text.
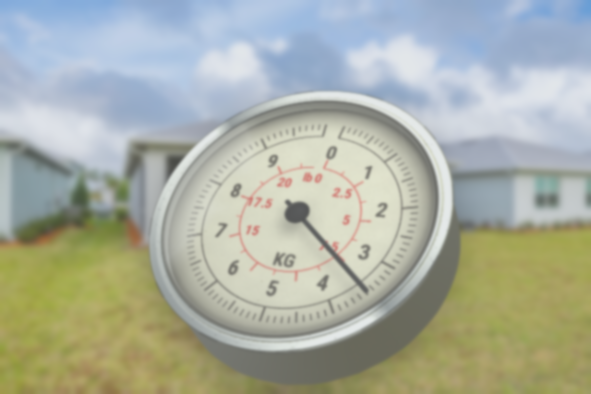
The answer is 3.5 kg
